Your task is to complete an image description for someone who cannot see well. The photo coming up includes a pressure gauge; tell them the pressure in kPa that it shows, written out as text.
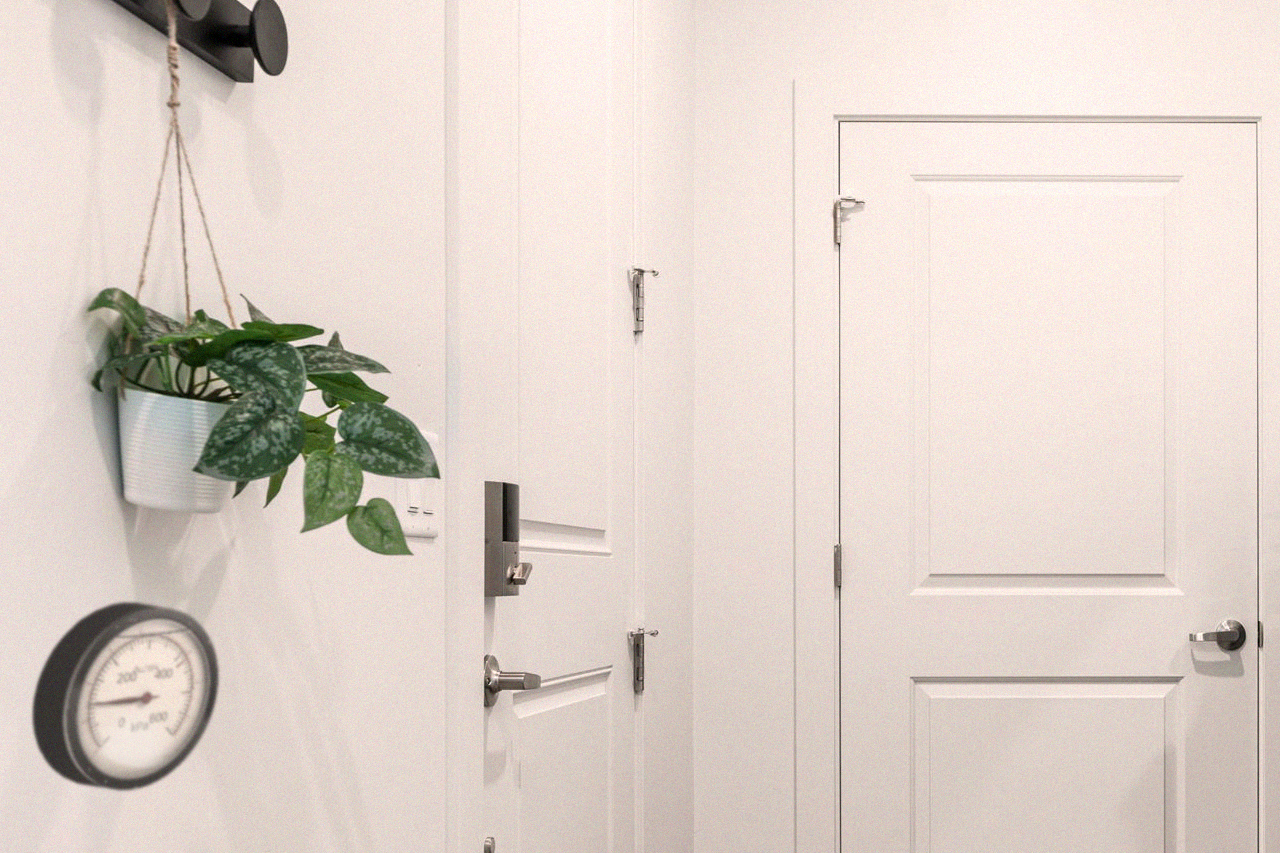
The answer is 100 kPa
